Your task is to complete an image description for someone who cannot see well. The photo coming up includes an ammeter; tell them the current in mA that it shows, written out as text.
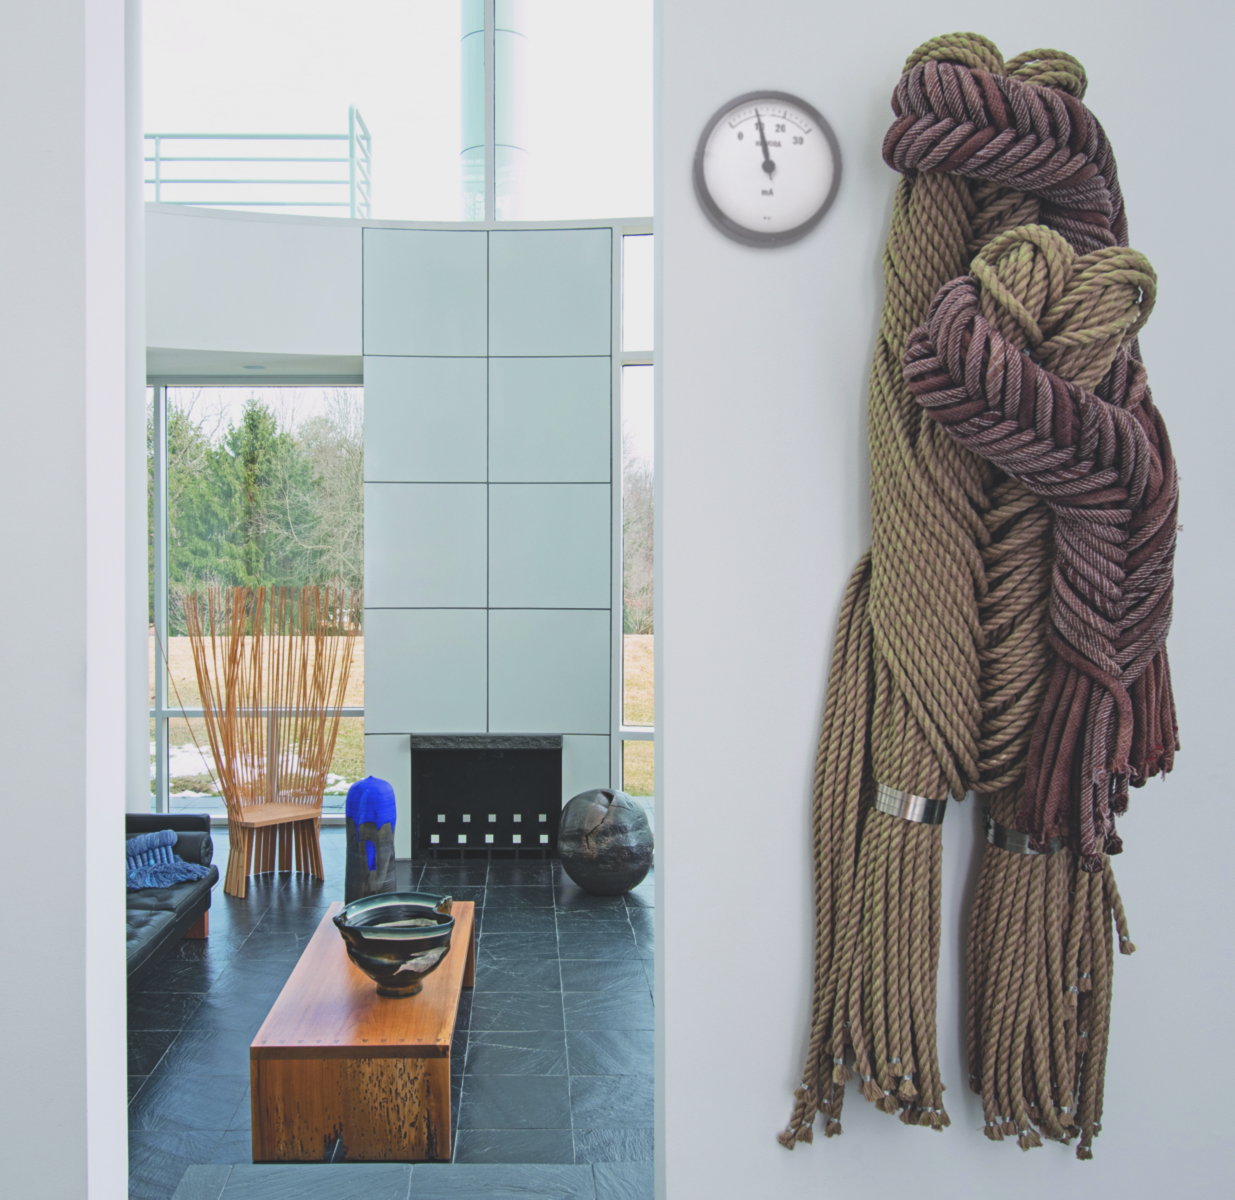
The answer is 10 mA
